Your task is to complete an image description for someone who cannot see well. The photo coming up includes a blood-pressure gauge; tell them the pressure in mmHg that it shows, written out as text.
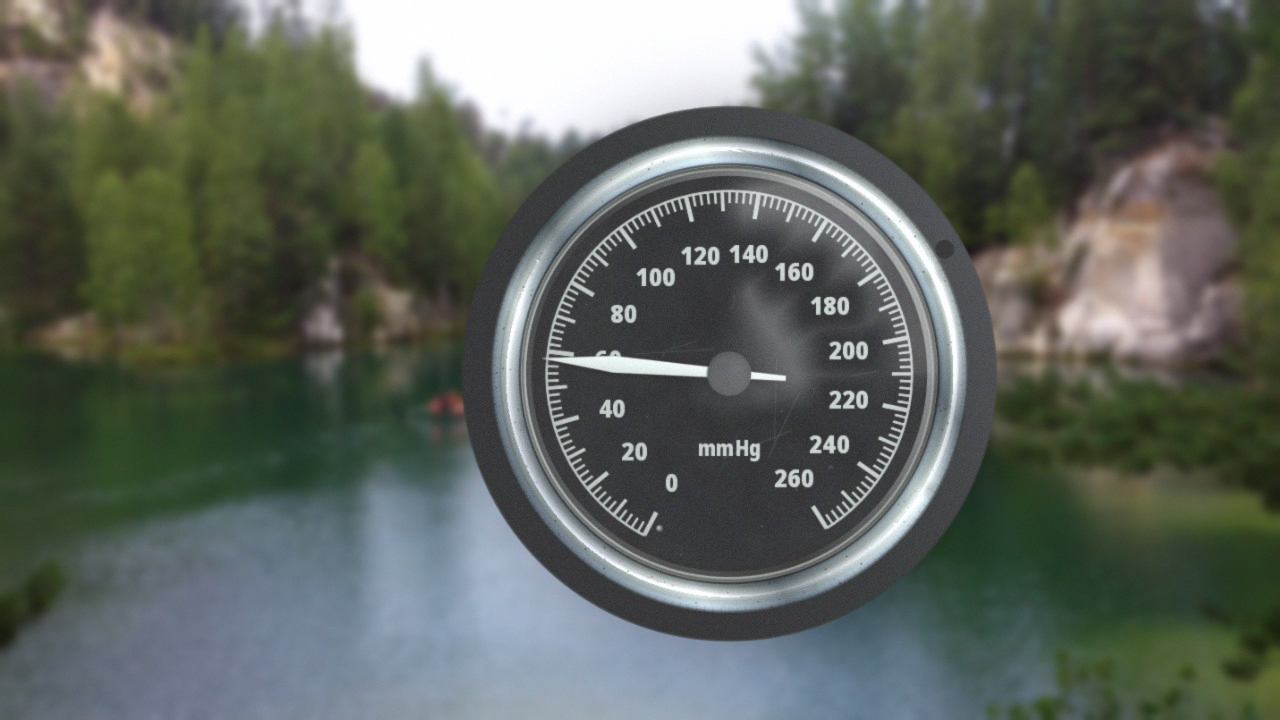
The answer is 58 mmHg
